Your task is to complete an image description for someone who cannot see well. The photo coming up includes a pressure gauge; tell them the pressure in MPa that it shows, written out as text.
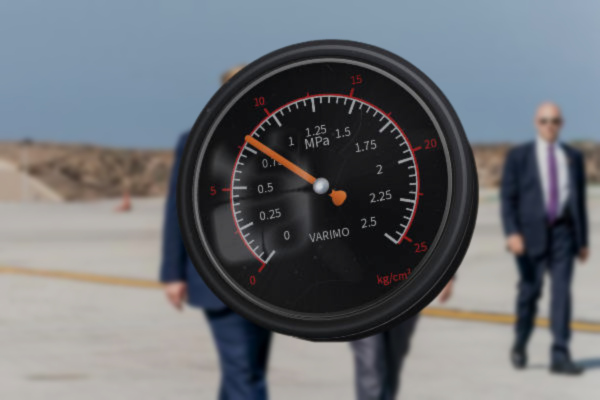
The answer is 0.8 MPa
